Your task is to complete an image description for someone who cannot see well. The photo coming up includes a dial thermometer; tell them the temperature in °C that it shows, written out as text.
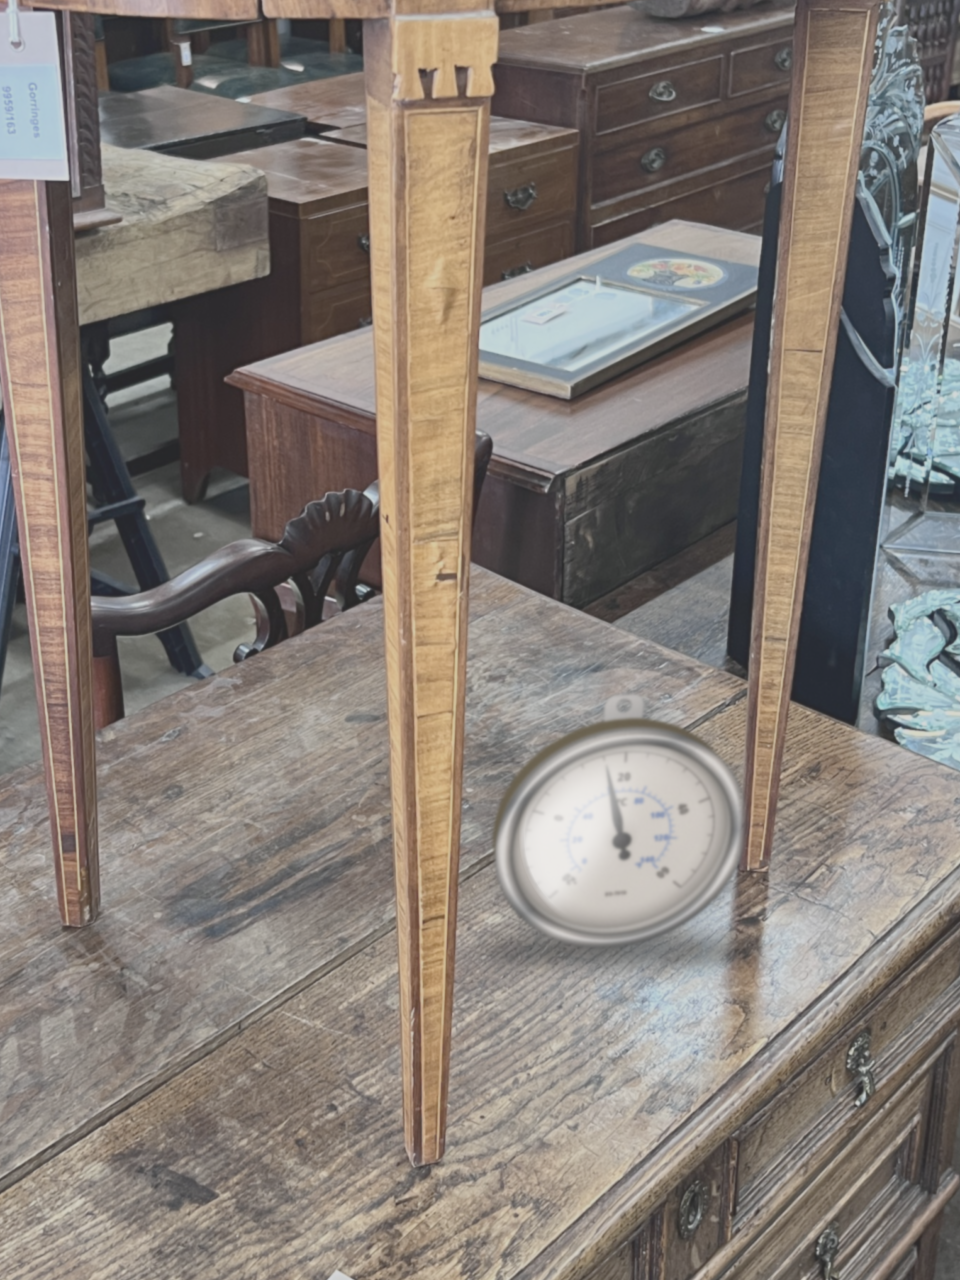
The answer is 16 °C
